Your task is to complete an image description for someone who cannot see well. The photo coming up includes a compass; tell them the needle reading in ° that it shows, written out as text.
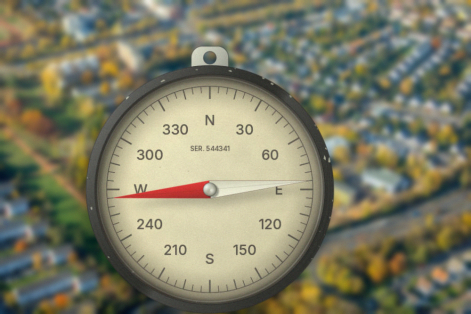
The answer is 265 °
